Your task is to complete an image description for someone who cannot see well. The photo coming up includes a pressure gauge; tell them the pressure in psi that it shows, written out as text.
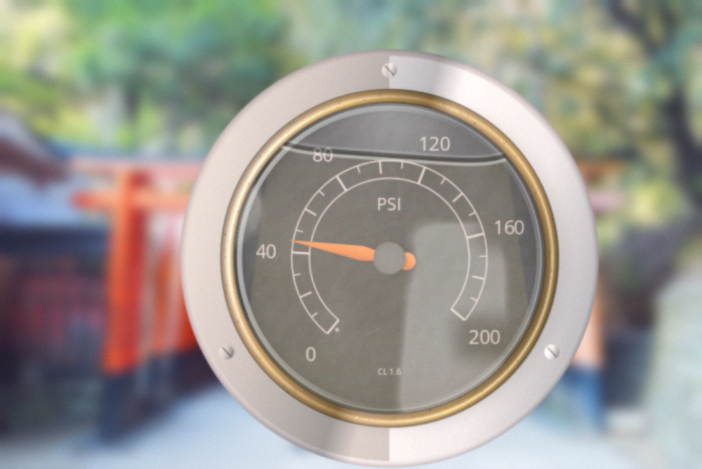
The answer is 45 psi
